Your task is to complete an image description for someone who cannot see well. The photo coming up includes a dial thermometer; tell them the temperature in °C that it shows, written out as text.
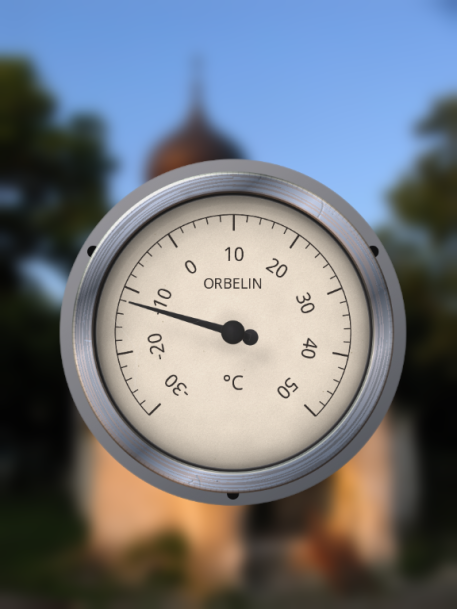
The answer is -12 °C
